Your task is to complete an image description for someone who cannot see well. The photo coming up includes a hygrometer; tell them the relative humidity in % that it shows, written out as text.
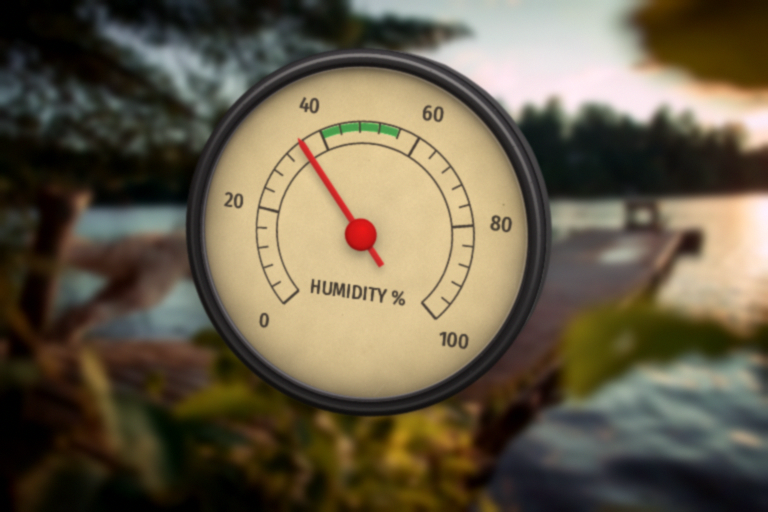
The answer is 36 %
